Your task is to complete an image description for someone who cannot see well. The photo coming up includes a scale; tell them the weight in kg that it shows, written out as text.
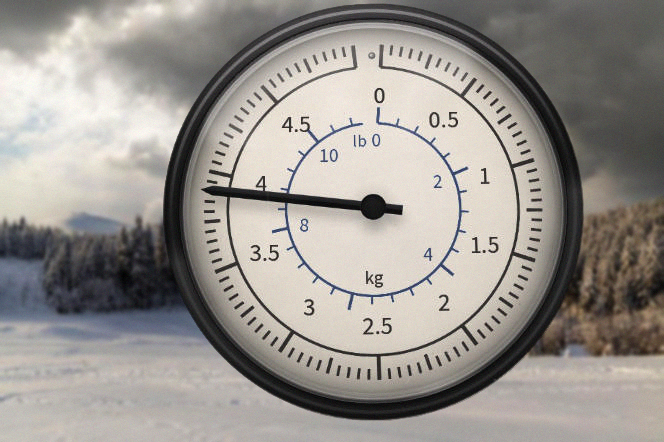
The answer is 3.9 kg
